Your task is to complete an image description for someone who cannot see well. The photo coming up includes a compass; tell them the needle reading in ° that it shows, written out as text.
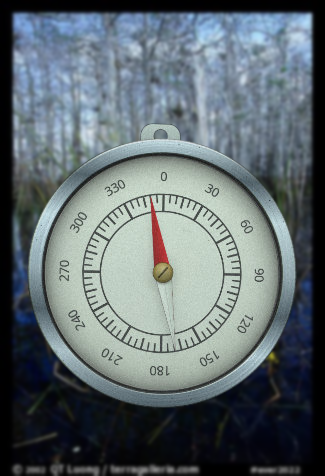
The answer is 350 °
